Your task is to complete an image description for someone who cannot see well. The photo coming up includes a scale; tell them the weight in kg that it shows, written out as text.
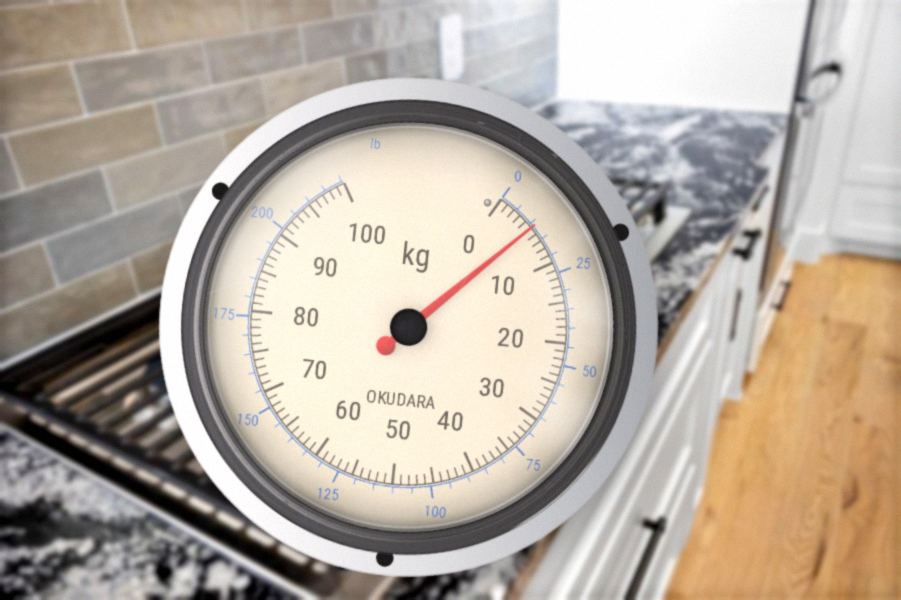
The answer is 5 kg
